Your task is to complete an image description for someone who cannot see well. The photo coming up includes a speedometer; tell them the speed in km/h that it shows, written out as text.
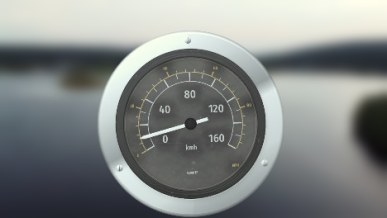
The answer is 10 km/h
